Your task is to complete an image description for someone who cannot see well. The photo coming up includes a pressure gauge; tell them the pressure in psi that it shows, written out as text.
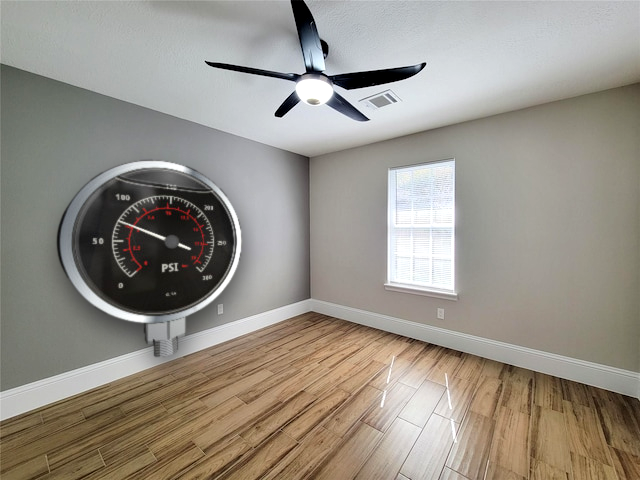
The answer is 75 psi
